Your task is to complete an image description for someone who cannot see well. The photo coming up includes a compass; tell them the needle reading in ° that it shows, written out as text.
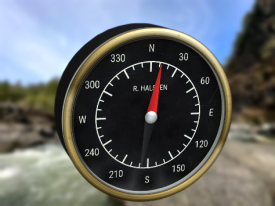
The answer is 10 °
